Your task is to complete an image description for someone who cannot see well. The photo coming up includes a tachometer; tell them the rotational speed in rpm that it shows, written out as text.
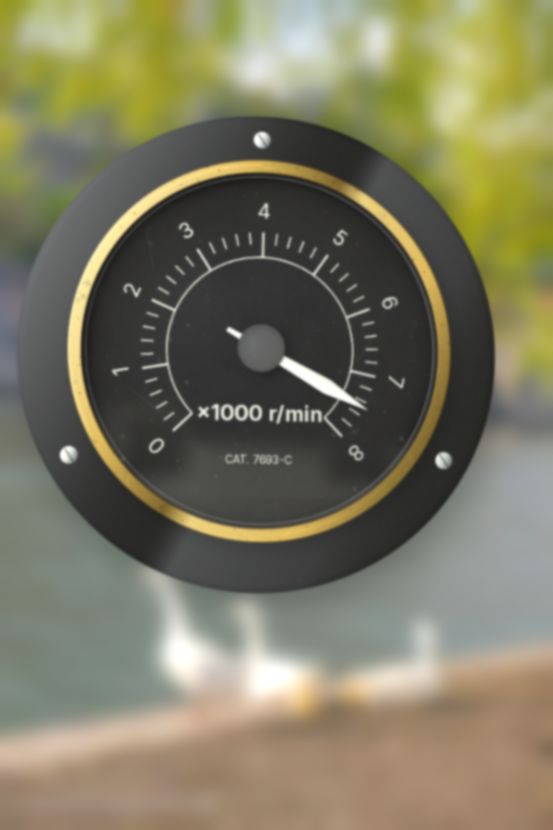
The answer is 7500 rpm
